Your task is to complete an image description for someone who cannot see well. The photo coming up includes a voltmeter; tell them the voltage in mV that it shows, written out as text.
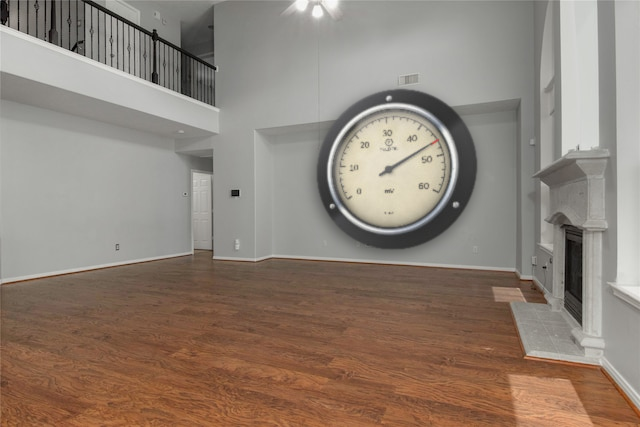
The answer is 46 mV
